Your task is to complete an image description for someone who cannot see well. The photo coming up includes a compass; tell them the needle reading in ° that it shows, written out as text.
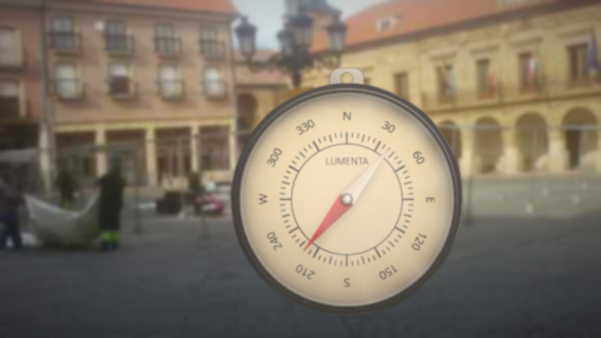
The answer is 220 °
